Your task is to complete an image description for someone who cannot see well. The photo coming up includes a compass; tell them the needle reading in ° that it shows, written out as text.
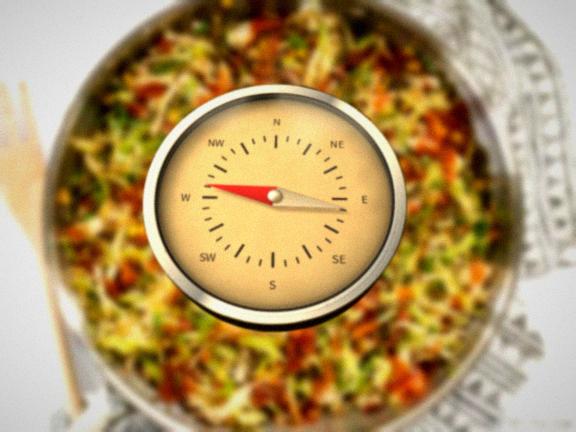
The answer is 280 °
